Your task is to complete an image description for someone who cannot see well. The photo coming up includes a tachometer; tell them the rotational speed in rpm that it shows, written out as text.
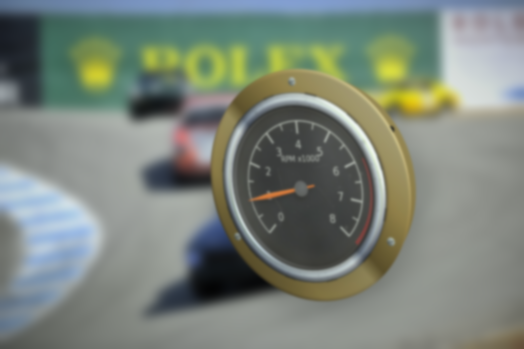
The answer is 1000 rpm
